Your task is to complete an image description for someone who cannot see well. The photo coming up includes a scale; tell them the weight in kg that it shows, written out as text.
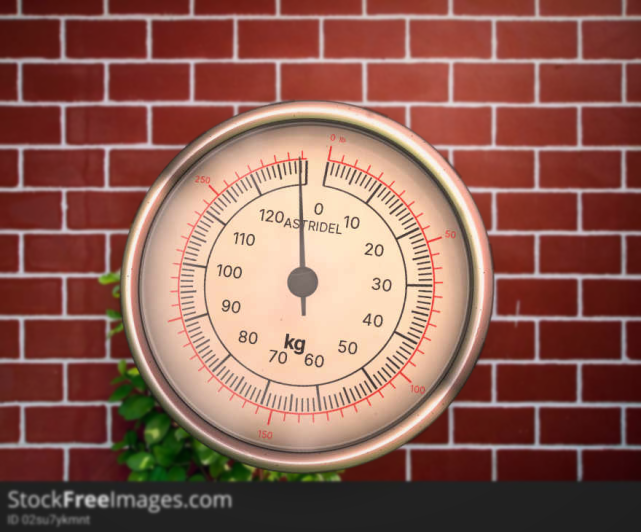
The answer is 129 kg
